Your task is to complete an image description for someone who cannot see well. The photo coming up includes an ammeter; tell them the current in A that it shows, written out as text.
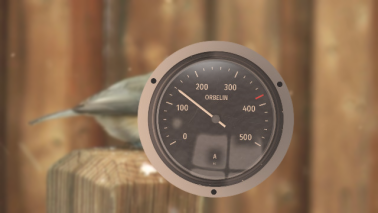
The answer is 140 A
